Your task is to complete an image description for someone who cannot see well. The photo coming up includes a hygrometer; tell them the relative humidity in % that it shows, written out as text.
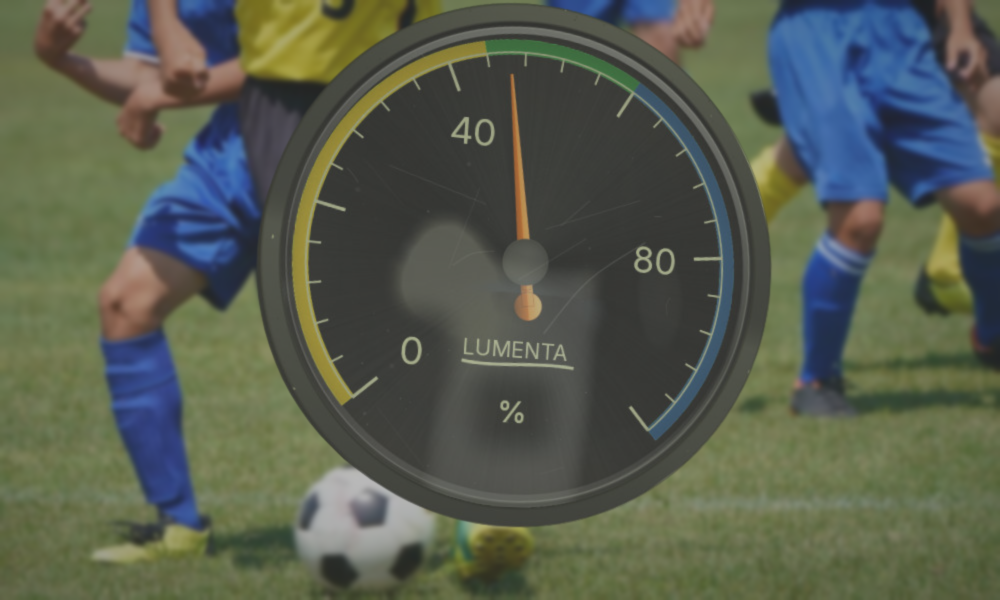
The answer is 46 %
